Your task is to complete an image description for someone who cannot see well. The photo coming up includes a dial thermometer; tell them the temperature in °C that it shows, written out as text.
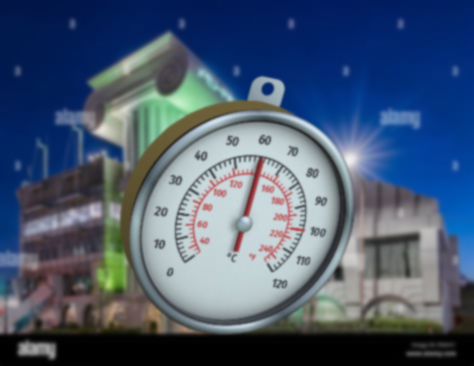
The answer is 60 °C
